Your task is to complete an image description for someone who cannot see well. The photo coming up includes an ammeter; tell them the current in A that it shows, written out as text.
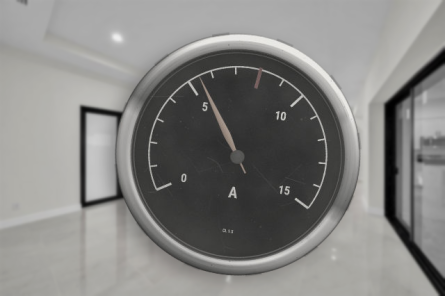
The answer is 5.5 A
